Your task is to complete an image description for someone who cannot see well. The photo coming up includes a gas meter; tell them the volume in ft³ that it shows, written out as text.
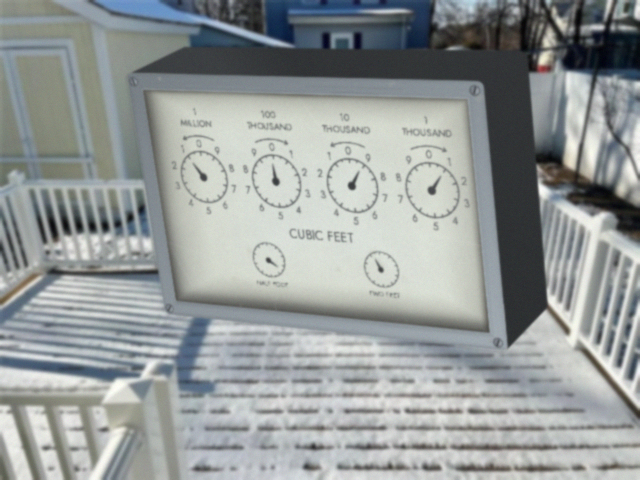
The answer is 99100 ft³
